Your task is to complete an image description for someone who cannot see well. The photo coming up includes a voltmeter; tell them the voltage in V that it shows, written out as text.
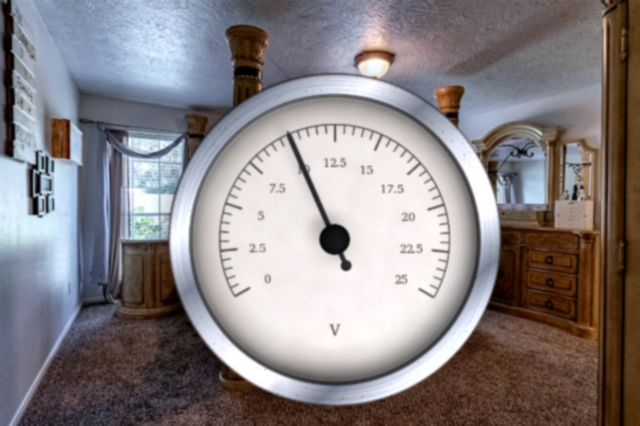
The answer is 10 V
